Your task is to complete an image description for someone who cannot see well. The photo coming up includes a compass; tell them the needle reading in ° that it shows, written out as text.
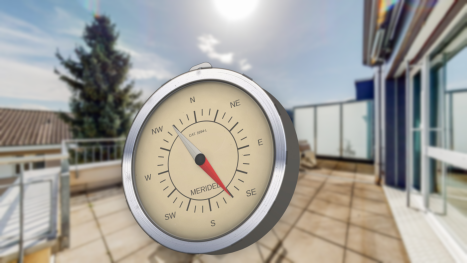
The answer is 150 °
